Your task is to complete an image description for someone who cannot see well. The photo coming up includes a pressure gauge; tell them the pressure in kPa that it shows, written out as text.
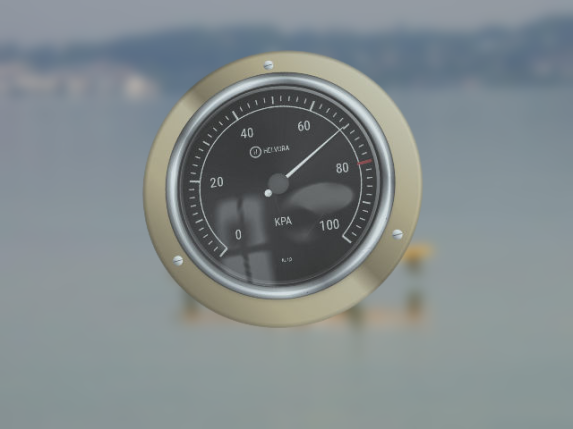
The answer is 70 kPa
